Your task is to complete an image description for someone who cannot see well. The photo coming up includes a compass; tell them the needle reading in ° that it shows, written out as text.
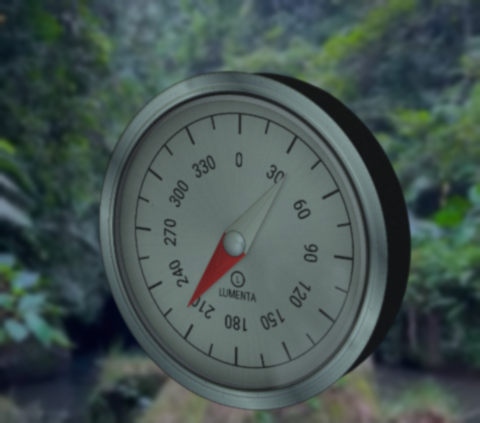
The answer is 217.5 °
